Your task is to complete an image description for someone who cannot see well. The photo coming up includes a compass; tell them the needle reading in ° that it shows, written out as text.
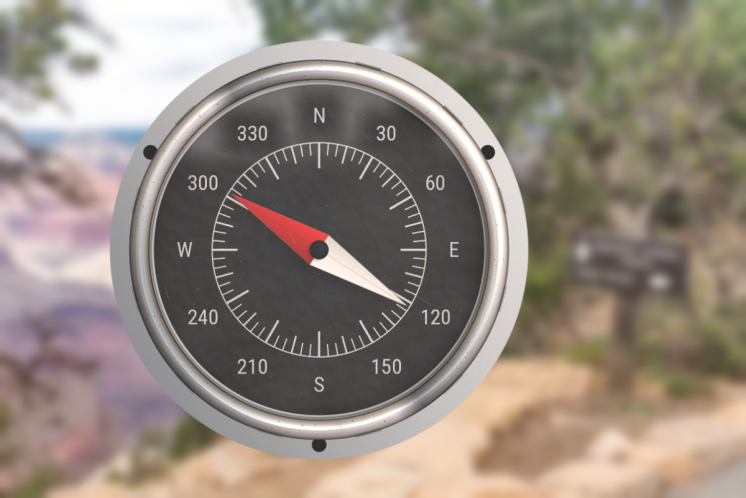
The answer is 302.5 °
